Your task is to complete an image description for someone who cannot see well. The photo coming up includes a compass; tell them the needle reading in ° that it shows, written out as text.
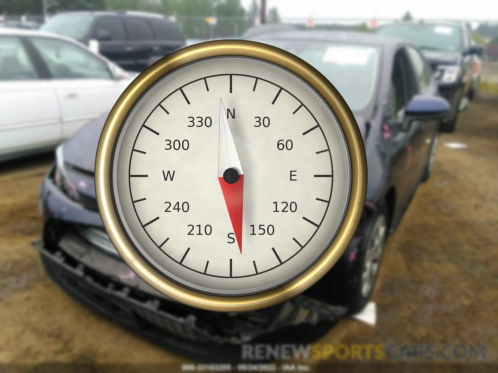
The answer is 172.5 °
